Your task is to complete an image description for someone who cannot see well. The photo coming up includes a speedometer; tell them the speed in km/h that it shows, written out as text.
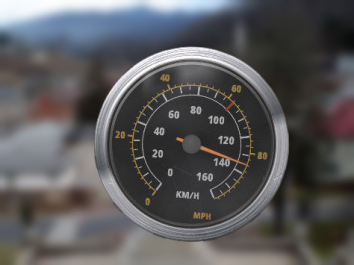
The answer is 135 km/h
